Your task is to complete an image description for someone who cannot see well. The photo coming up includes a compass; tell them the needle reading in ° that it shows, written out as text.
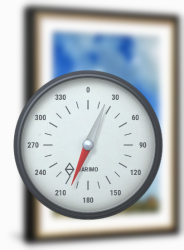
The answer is 202.5 °
